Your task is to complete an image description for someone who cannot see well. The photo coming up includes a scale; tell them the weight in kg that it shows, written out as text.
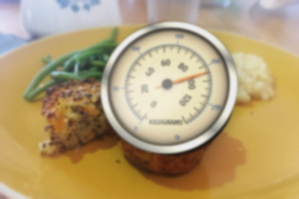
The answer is 95 kg
